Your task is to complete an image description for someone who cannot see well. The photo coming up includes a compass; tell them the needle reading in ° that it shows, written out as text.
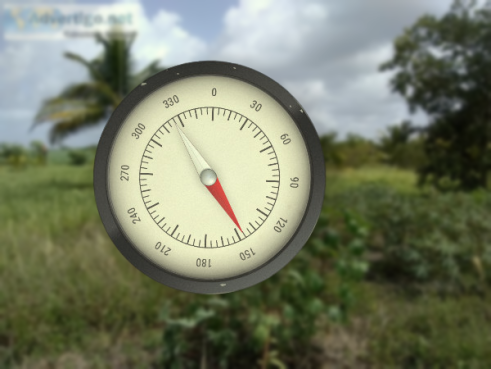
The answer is 145 °
